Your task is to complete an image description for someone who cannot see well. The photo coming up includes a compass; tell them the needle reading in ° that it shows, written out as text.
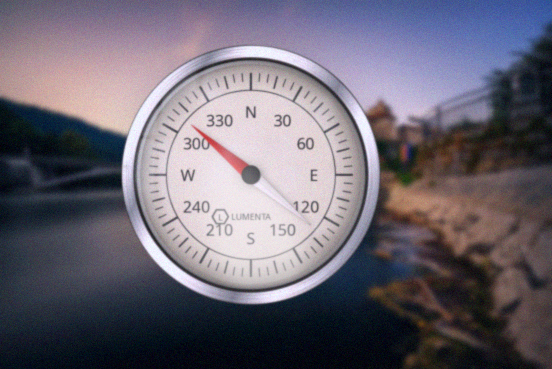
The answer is 310 °
